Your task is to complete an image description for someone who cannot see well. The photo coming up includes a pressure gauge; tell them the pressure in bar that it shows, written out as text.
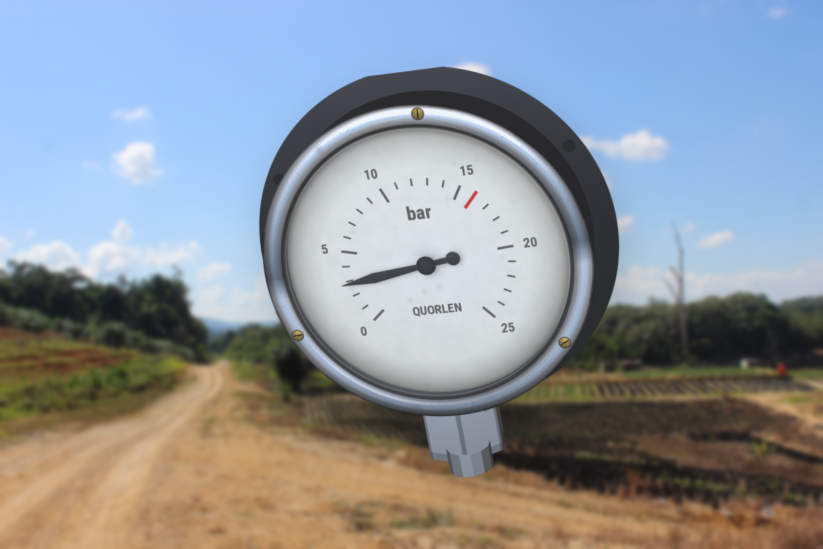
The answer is 3 bar
